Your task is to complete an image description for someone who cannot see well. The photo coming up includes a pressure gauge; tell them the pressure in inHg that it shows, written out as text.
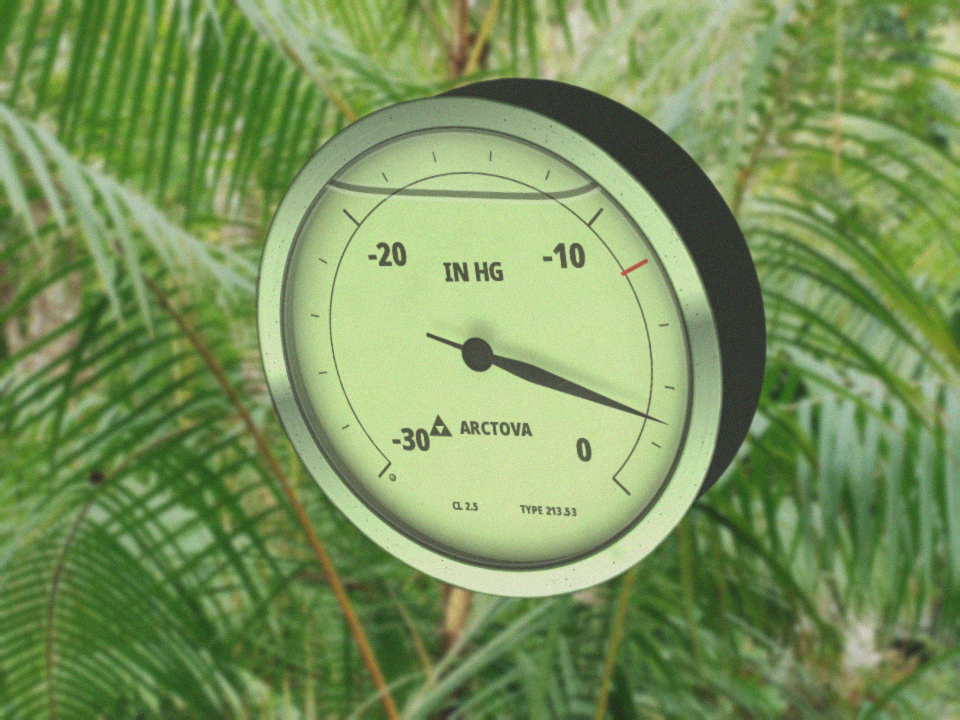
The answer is -3 inHg
